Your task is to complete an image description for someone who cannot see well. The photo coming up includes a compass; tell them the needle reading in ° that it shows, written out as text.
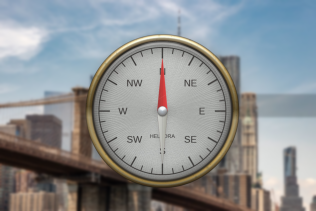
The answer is 0 °
